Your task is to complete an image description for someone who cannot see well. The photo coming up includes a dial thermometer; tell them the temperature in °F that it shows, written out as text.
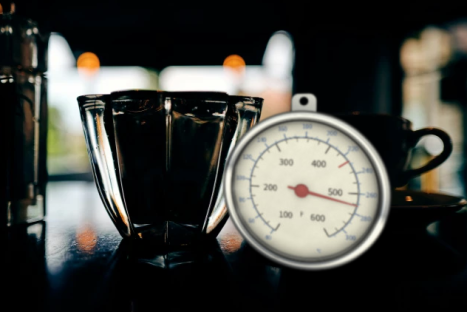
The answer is 520 °F
